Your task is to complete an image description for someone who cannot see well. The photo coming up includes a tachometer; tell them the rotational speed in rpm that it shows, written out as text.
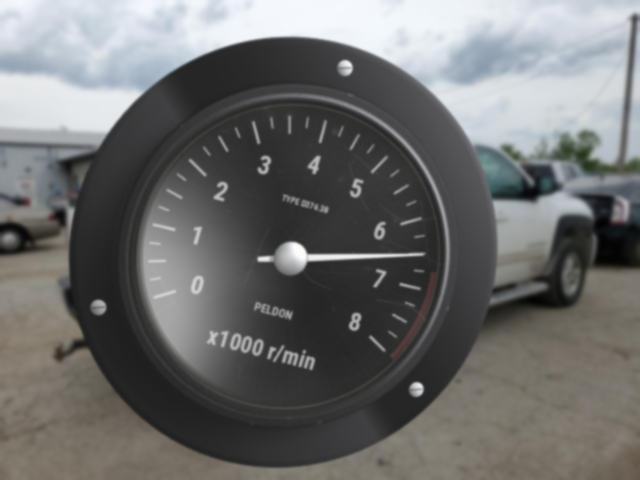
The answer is 6500 rpm
